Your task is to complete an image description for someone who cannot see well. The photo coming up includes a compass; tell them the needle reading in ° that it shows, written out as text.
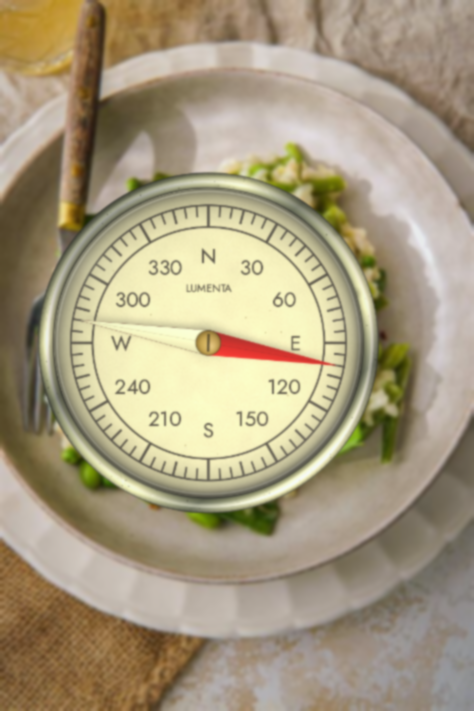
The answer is 100 °
